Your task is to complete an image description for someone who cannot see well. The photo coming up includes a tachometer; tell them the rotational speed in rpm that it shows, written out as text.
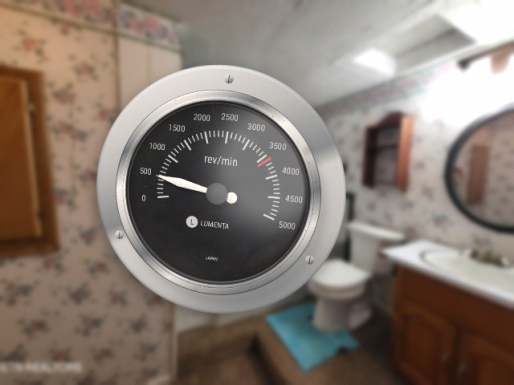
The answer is 500 rpm
